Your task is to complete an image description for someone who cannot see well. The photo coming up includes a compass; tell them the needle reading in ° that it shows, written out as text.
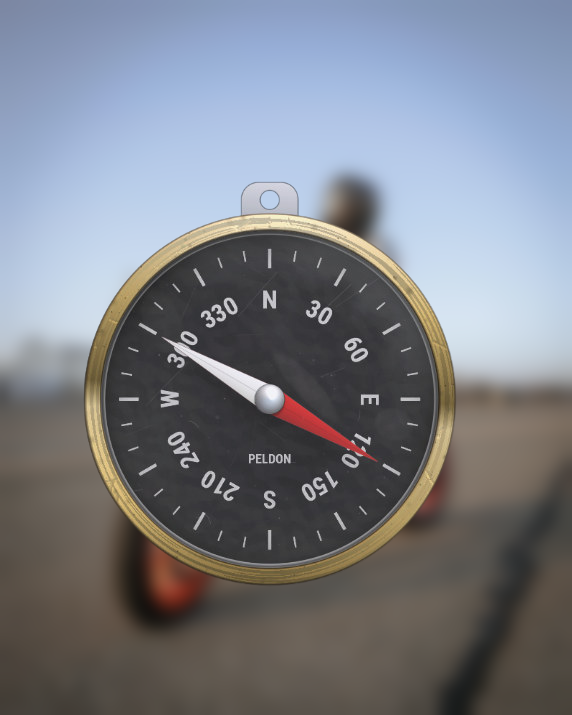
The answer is 120 °
